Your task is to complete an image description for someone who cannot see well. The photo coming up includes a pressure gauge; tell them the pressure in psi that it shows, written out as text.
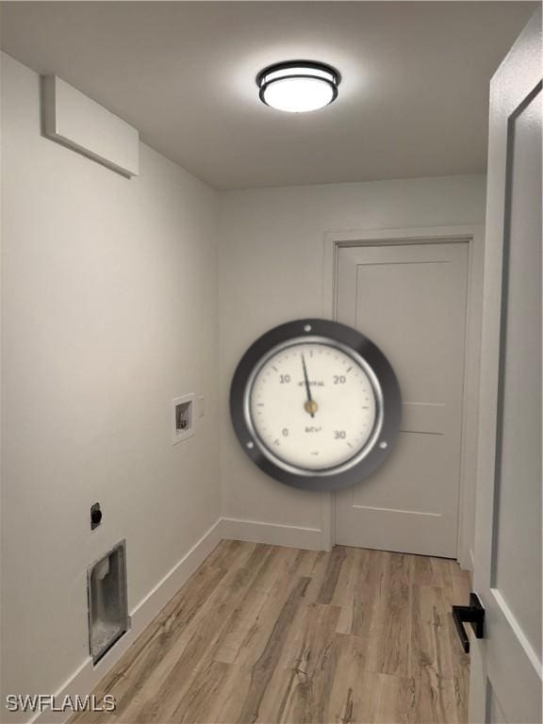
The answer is 14 psi
